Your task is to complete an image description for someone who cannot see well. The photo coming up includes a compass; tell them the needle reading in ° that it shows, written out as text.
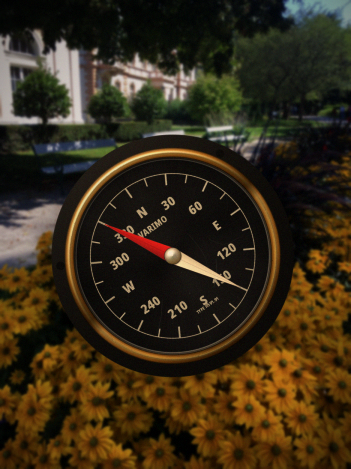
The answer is 330 °
